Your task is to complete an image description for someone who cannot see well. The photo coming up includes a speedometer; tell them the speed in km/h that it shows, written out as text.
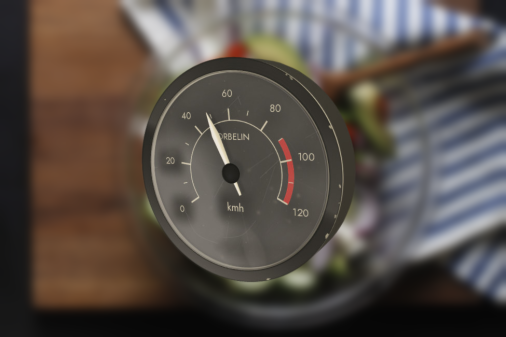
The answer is 50 km/h
